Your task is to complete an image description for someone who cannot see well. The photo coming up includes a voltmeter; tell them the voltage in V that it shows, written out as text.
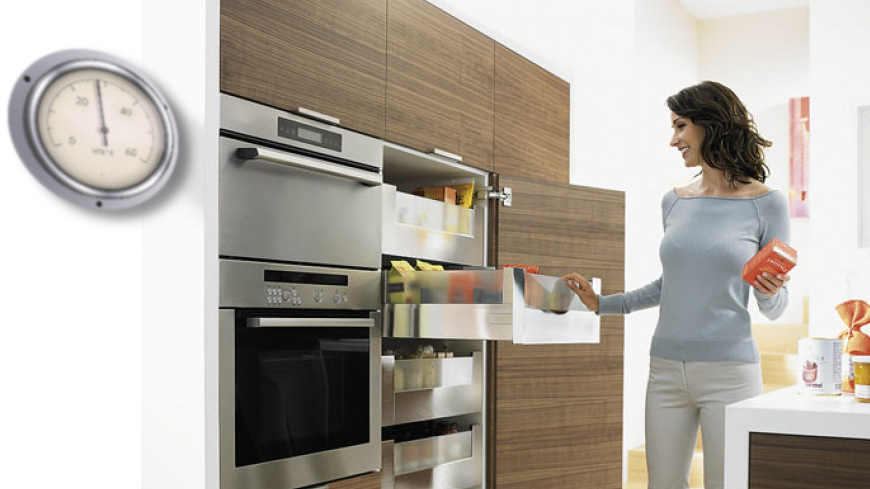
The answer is 27.5 V
